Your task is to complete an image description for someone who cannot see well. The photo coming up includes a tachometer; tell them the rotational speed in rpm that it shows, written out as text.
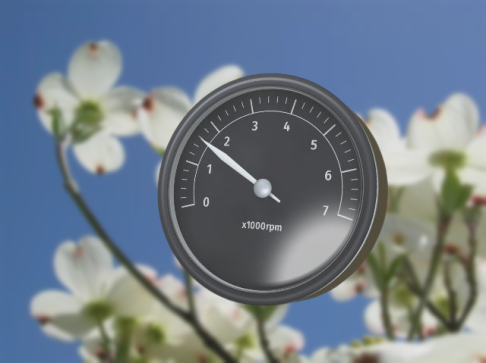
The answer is 1600 rpm
